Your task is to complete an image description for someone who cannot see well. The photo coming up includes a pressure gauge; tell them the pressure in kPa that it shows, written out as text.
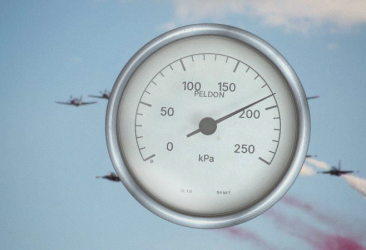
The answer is 190 kPa
